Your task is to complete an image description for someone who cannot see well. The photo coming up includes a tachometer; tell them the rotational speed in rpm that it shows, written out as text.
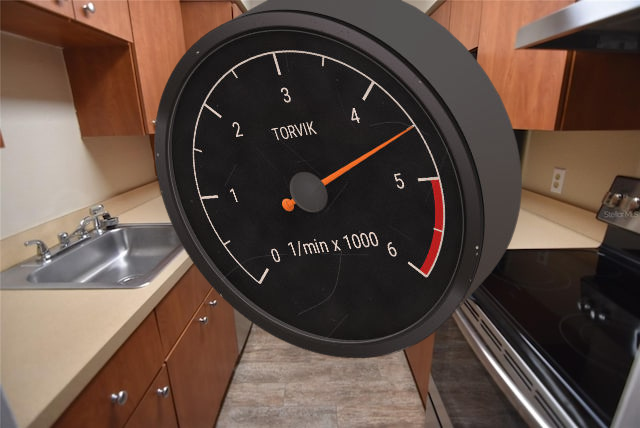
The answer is 4500 rpm
